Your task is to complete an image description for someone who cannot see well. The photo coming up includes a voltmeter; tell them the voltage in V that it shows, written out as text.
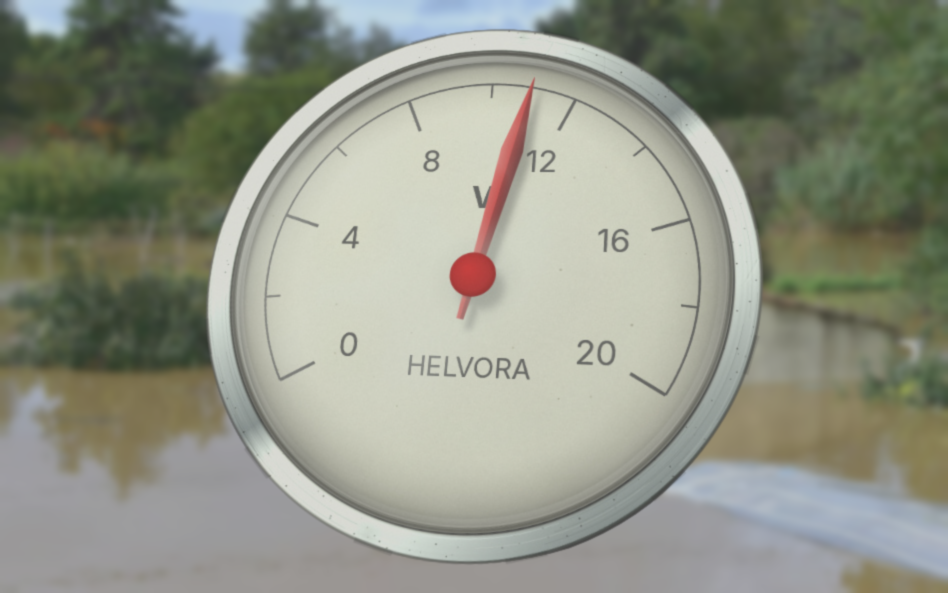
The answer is 11 V
